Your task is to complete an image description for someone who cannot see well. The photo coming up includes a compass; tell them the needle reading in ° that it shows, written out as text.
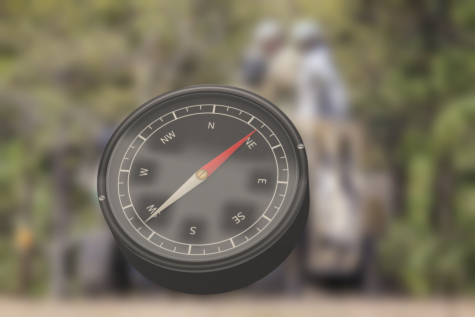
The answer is 40 °
